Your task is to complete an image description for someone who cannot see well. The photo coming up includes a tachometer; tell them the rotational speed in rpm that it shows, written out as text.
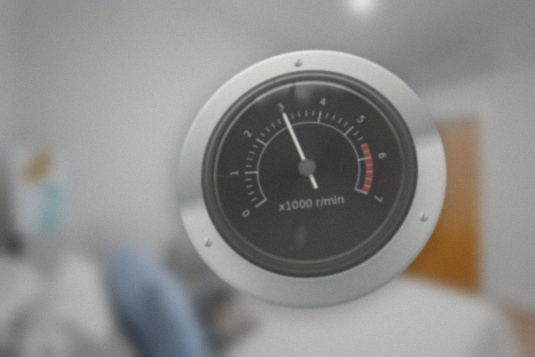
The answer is 3000 rpm
